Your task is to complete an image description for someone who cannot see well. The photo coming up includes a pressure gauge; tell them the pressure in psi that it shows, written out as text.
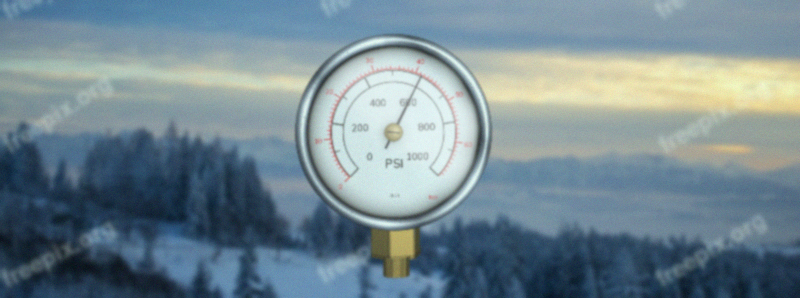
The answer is 600 psi
